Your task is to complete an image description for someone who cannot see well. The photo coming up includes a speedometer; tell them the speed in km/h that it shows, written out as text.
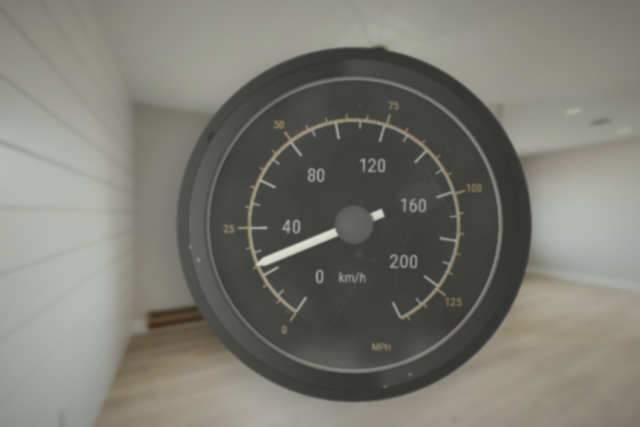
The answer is 25 km/h
